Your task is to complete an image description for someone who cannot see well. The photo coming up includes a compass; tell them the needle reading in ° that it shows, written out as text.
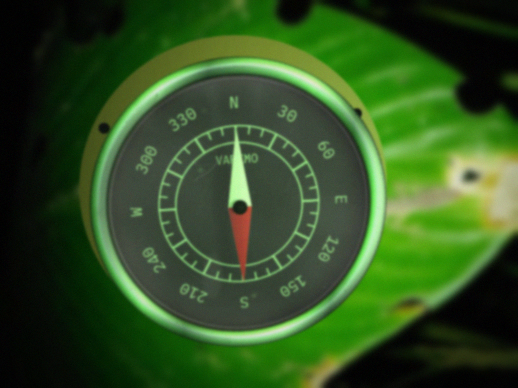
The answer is 180 °
